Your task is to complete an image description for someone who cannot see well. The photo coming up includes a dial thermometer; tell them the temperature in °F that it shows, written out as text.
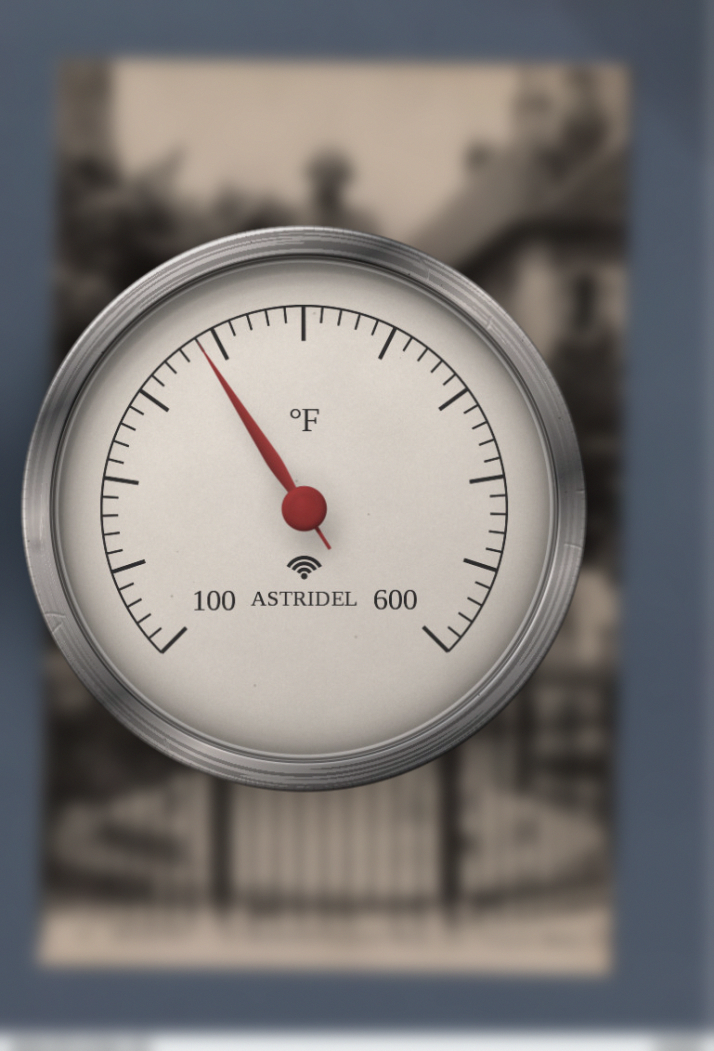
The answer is 290 °F
